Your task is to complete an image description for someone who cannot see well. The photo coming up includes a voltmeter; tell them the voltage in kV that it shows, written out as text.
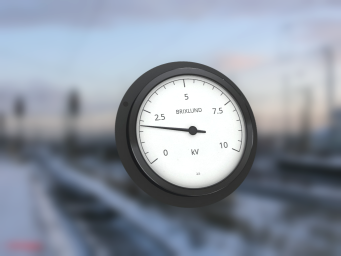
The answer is 1.75 kV
